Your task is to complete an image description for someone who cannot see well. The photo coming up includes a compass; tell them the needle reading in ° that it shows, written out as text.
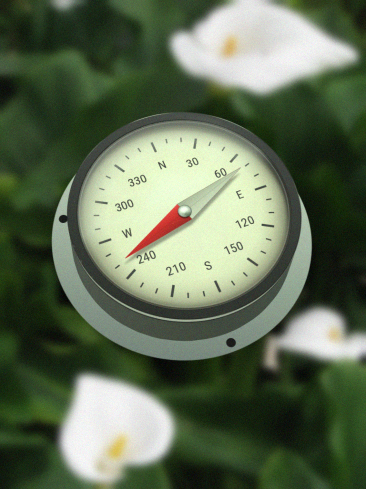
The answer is 250 °
